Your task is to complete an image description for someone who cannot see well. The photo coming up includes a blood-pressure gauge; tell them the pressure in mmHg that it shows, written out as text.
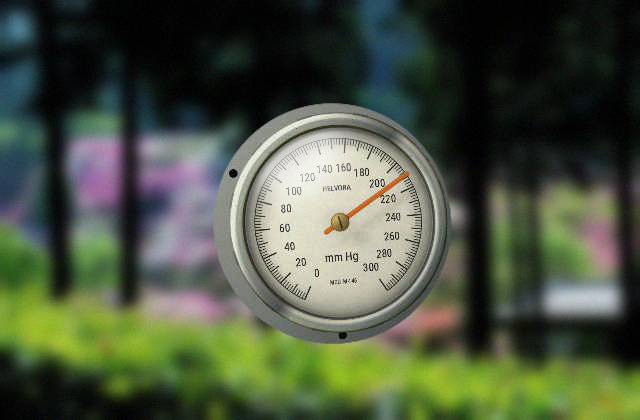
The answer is 210 mmHg
